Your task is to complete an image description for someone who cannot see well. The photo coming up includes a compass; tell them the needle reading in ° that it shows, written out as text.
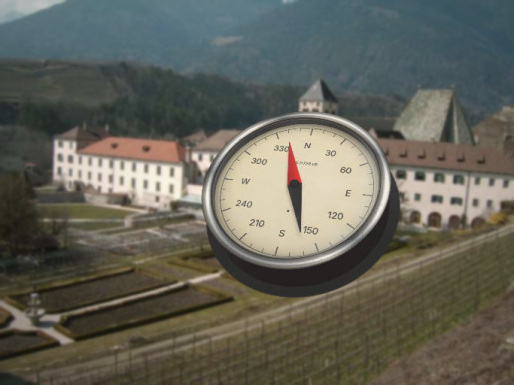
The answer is 340 °
